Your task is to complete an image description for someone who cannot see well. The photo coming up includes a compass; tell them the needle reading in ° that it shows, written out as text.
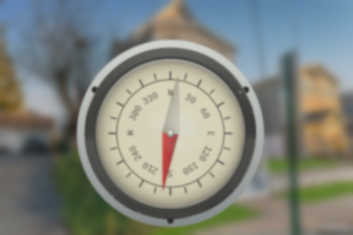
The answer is 187.5 °
